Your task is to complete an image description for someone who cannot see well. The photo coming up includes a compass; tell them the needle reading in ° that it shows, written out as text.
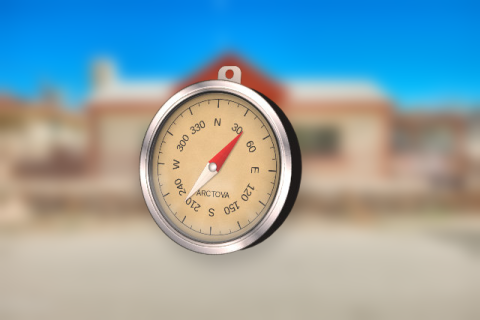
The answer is 40 °
